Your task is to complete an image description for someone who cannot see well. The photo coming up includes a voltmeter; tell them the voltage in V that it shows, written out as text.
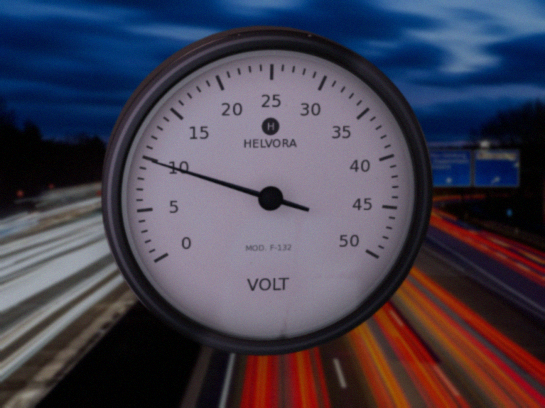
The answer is 10 V
